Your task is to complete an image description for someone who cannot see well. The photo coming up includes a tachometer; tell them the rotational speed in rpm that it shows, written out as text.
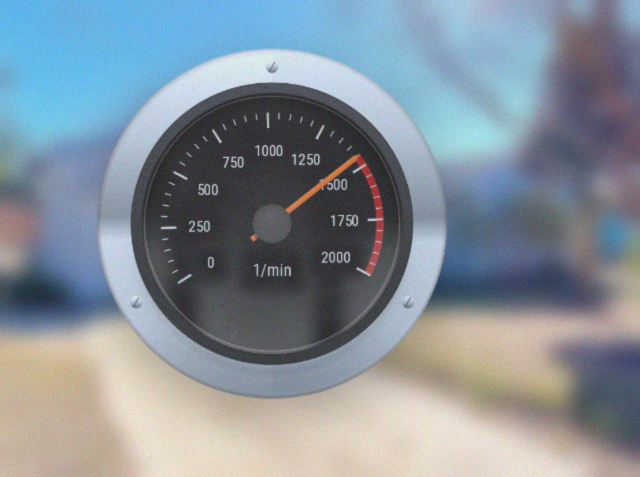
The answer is 1450 rpm
